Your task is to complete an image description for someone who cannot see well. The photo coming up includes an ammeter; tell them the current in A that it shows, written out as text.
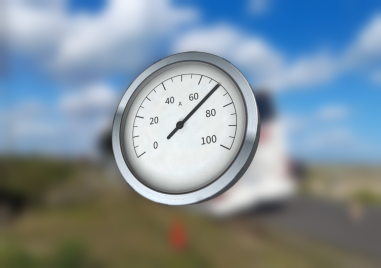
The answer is 70 A
